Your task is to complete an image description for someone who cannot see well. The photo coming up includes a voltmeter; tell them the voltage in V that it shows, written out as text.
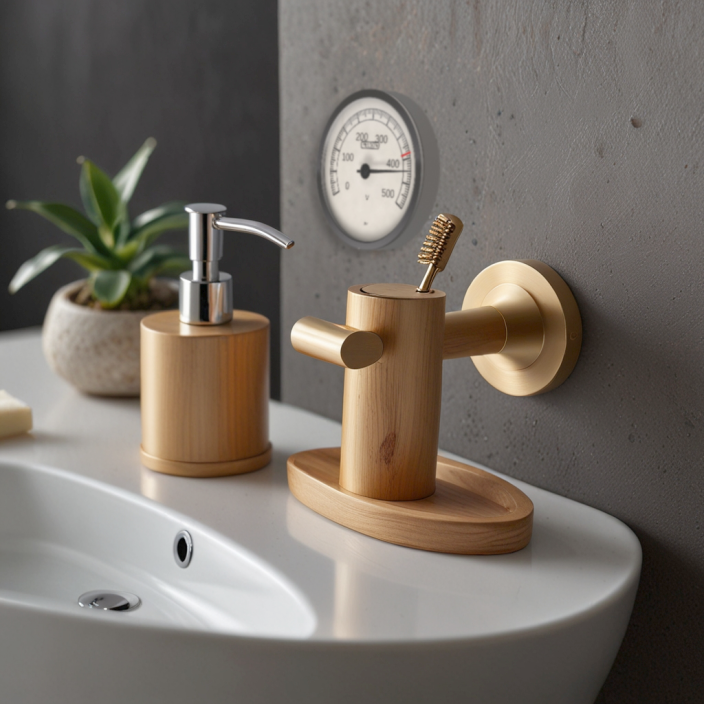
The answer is 425 V
